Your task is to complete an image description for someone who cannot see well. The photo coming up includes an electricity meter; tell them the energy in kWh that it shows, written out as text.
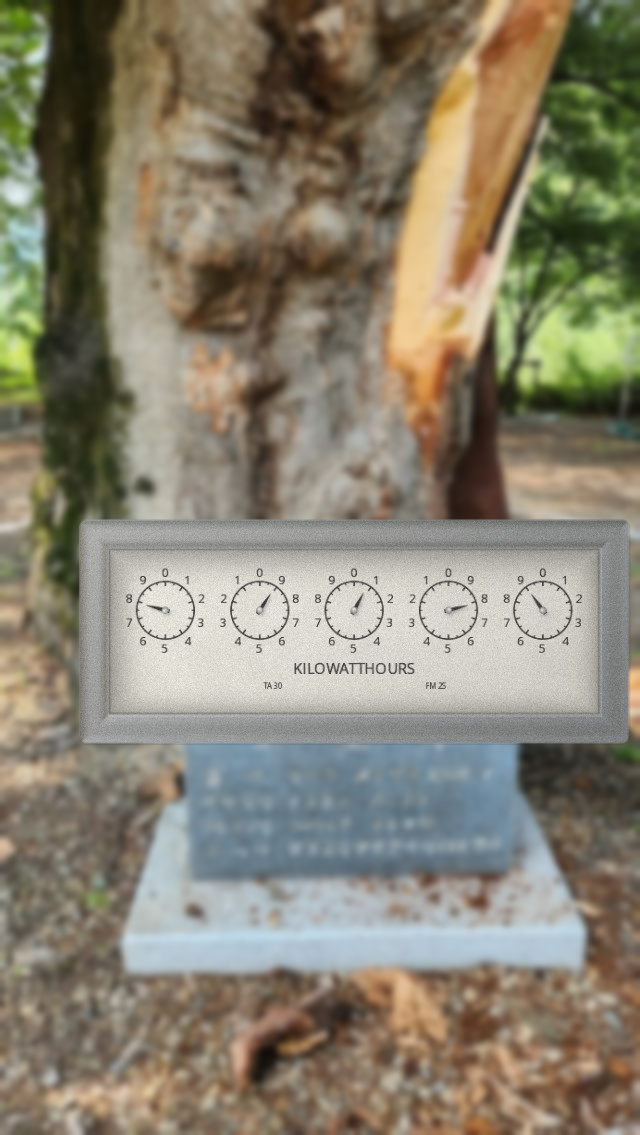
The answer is 79079 kWh
